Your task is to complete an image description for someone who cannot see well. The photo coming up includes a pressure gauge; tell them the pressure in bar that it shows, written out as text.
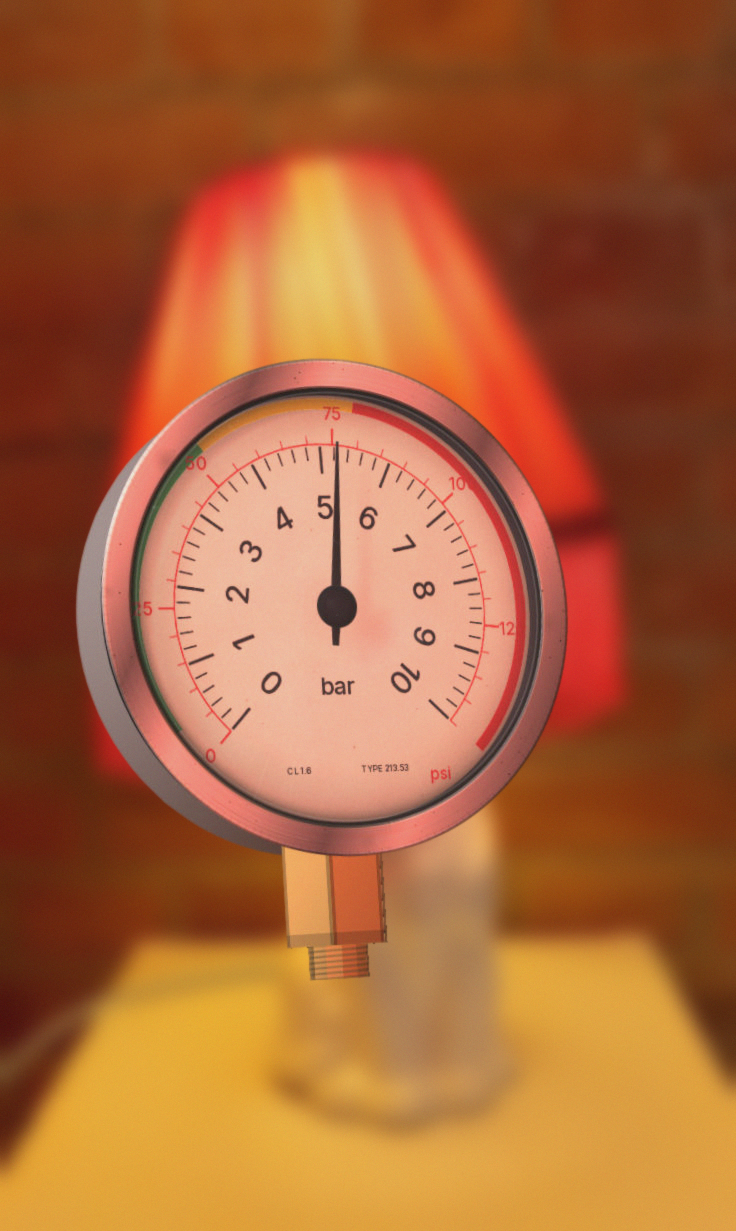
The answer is 5.2 bar
